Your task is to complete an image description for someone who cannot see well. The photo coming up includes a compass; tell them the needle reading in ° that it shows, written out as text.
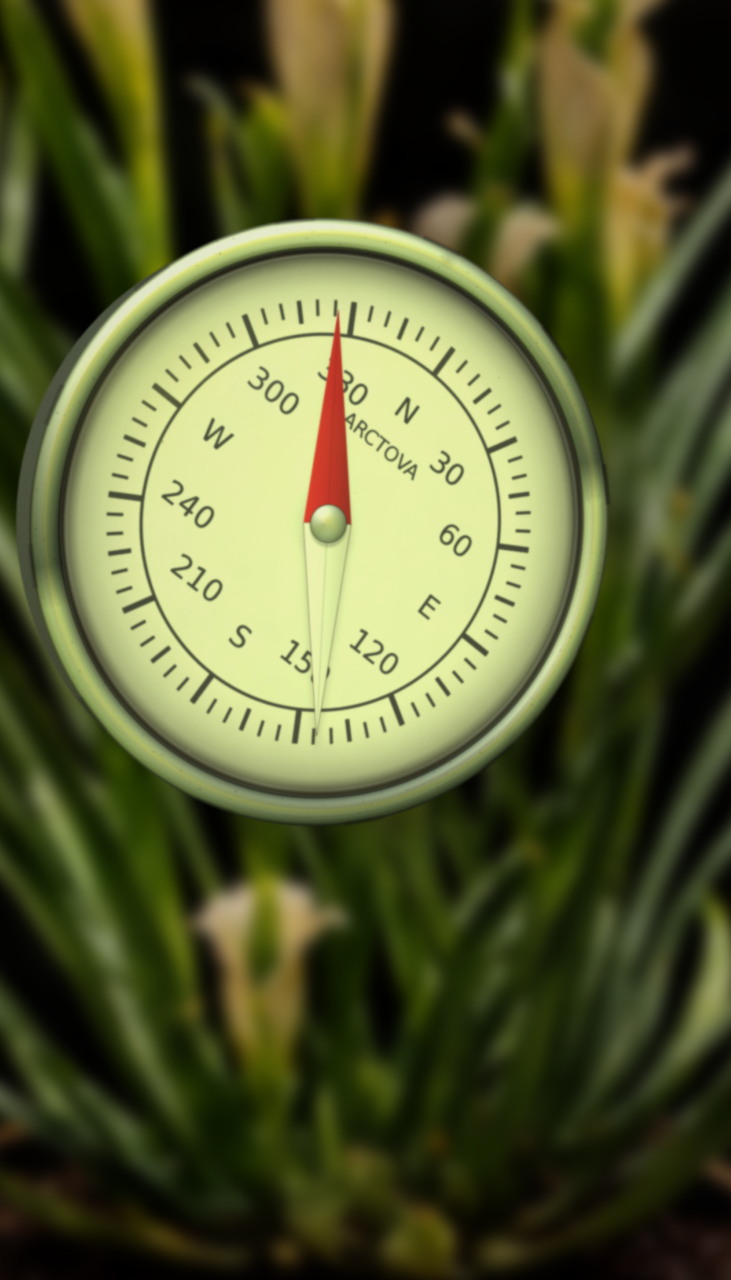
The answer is 325 °
